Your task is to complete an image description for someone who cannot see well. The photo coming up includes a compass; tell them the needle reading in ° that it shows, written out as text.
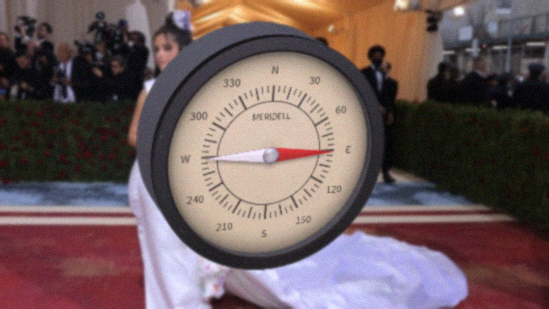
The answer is 90 °
